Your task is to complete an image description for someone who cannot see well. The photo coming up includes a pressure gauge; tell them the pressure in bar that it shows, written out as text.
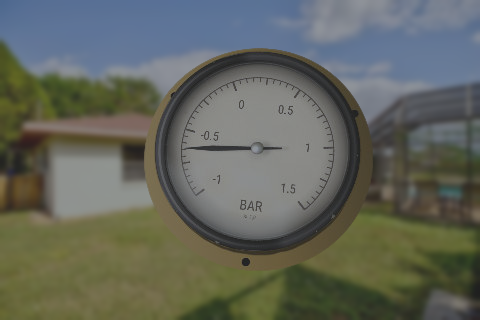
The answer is -0.65 bar
